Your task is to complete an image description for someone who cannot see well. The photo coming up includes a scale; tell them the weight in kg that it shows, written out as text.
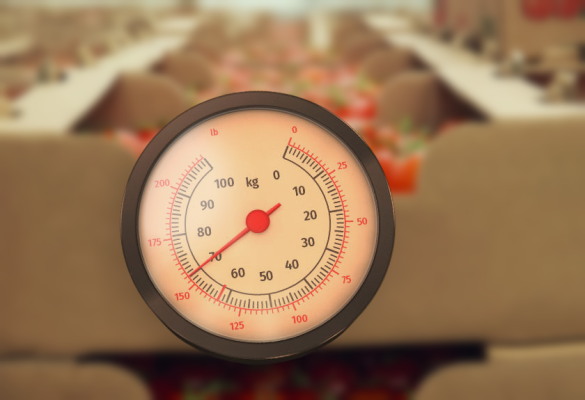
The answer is 70 kg
